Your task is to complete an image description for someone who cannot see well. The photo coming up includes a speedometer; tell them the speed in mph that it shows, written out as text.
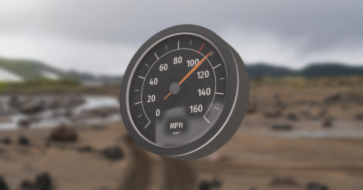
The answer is 110 mph
